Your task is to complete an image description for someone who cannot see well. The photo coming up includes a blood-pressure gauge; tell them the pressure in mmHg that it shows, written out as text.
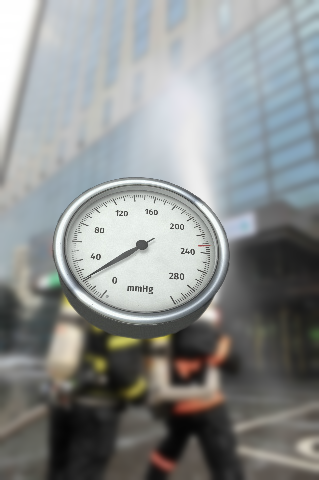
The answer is 20 mmHg
